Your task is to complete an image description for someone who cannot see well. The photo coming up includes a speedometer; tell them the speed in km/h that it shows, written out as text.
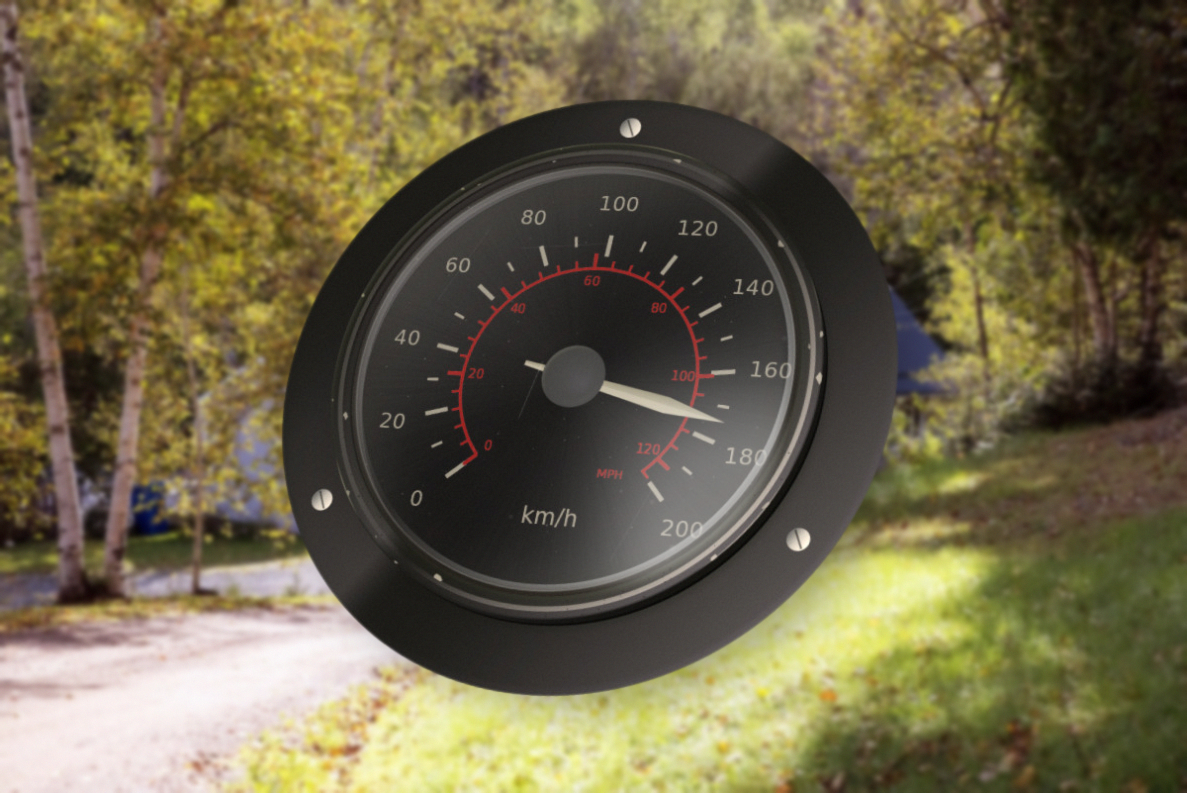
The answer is 175 km/h
